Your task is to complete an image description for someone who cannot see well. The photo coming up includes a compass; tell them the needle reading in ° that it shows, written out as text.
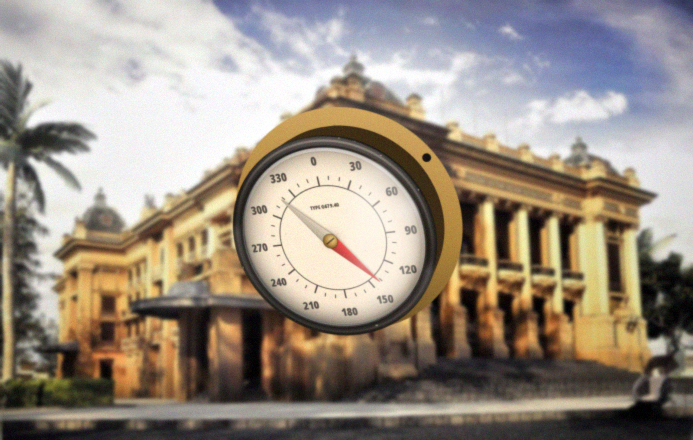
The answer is 140 °
